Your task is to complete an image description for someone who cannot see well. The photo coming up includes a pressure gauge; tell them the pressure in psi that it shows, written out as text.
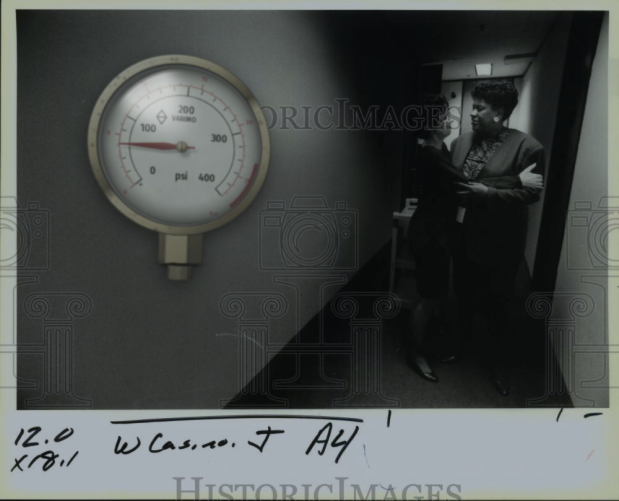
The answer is 60 psi
